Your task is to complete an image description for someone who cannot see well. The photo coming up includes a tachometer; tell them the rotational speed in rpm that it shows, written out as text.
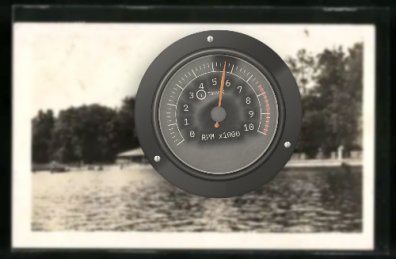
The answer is 5600 rpm
